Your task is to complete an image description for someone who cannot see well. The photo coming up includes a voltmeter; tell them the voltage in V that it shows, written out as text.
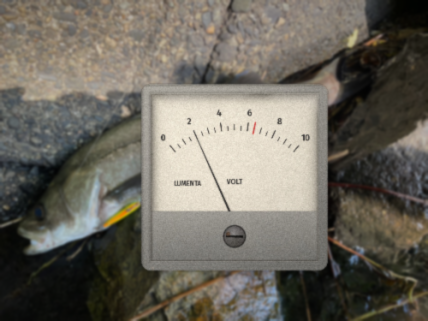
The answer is 2 V
